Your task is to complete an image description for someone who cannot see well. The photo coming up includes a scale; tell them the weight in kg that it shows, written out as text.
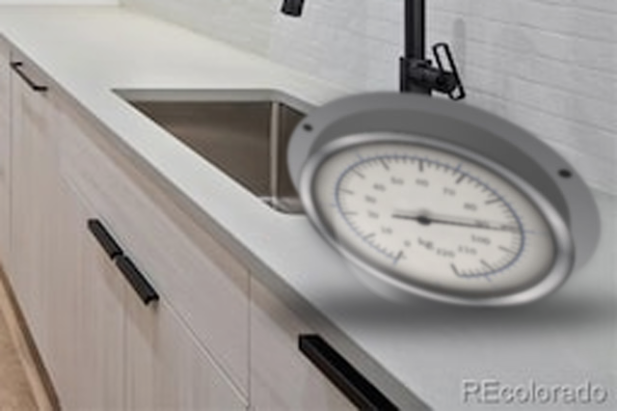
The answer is 90 kg
